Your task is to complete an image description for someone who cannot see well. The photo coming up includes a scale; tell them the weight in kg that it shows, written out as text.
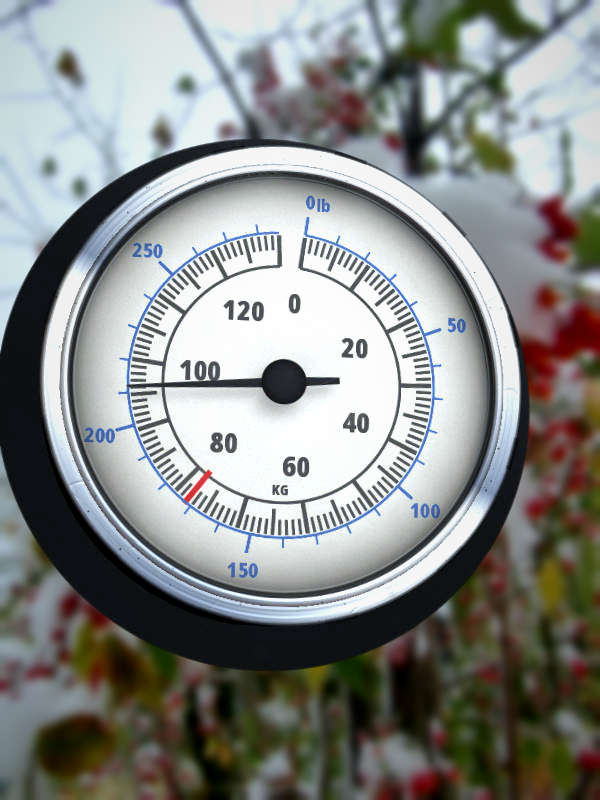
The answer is 96 kg
